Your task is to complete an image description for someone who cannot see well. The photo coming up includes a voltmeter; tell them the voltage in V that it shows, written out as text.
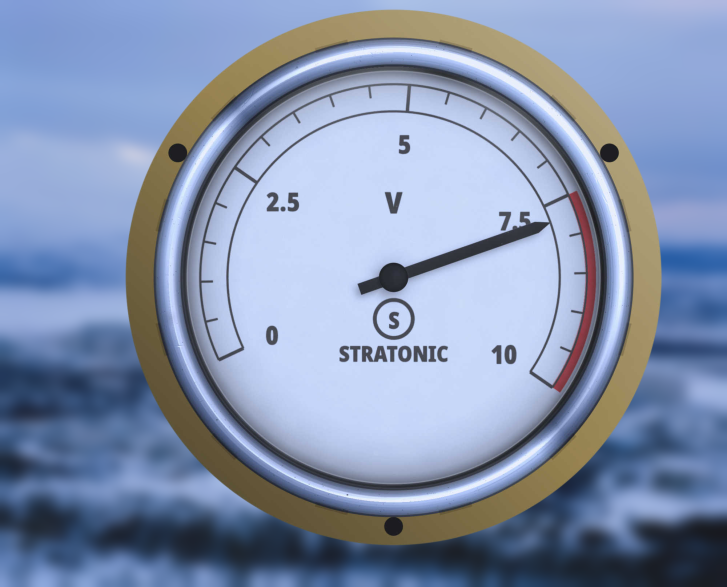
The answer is 7.75 V
